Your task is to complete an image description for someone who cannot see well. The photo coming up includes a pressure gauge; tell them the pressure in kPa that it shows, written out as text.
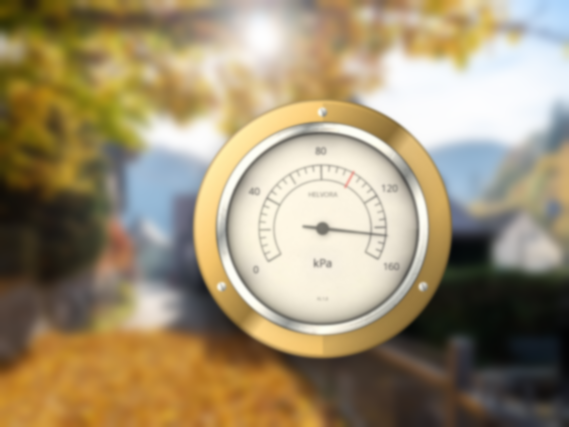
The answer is 145 kPa
